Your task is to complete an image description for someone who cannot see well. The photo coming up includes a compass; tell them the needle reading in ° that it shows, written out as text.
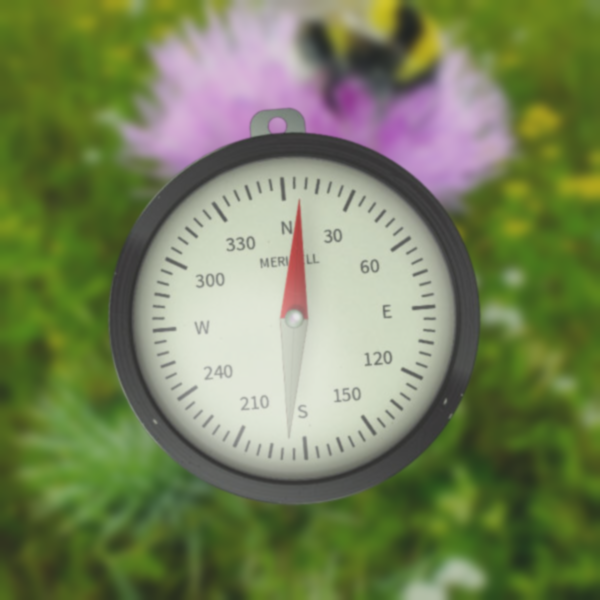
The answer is 7.5 °
